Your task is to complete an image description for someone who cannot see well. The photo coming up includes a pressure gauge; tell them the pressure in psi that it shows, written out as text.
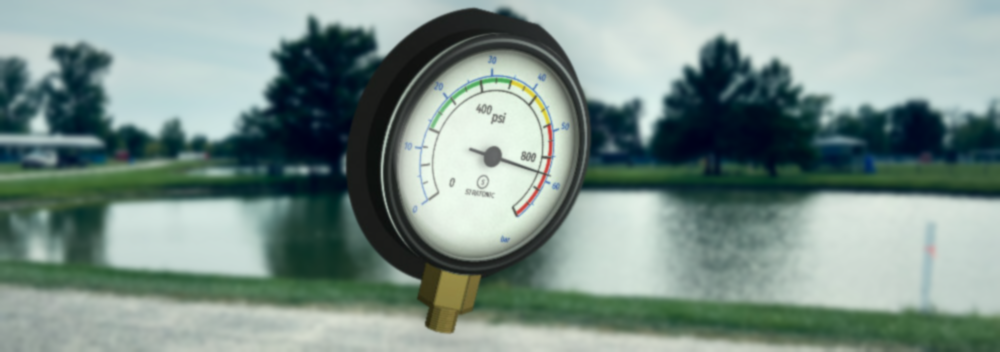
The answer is 850 psi
